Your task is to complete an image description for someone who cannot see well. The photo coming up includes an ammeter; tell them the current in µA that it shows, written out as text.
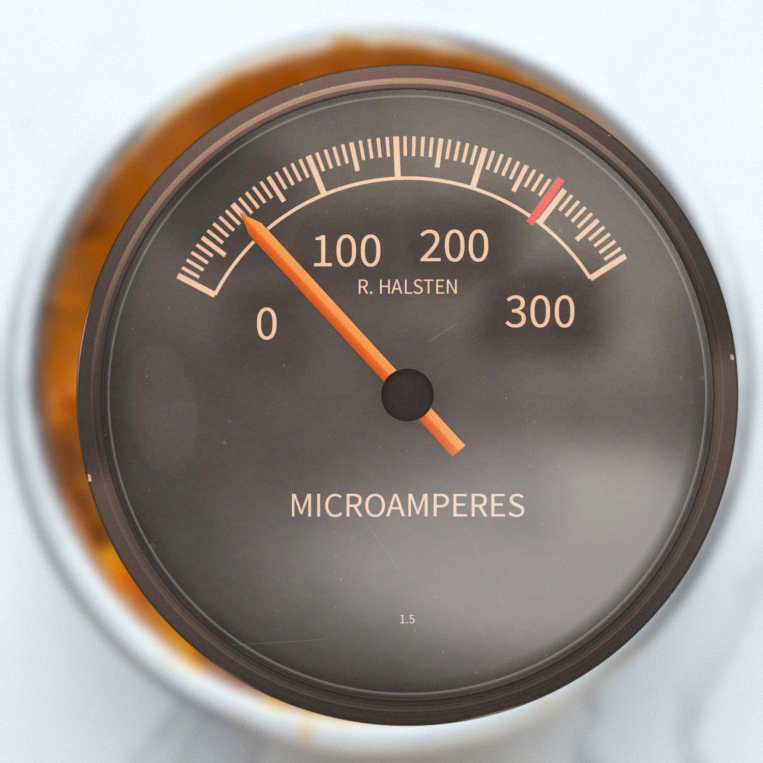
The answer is 50 µA
